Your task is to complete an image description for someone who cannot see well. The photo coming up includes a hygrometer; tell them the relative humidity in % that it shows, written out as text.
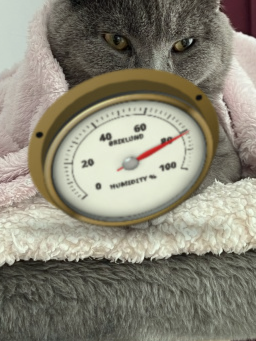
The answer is 80 %
